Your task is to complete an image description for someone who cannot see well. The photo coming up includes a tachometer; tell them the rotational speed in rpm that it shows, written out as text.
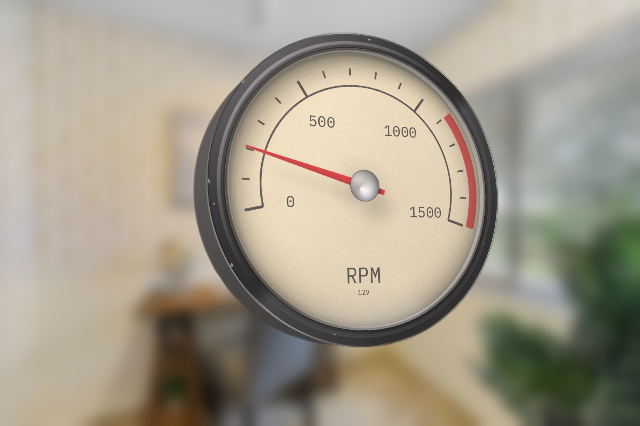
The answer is 200 rpm
